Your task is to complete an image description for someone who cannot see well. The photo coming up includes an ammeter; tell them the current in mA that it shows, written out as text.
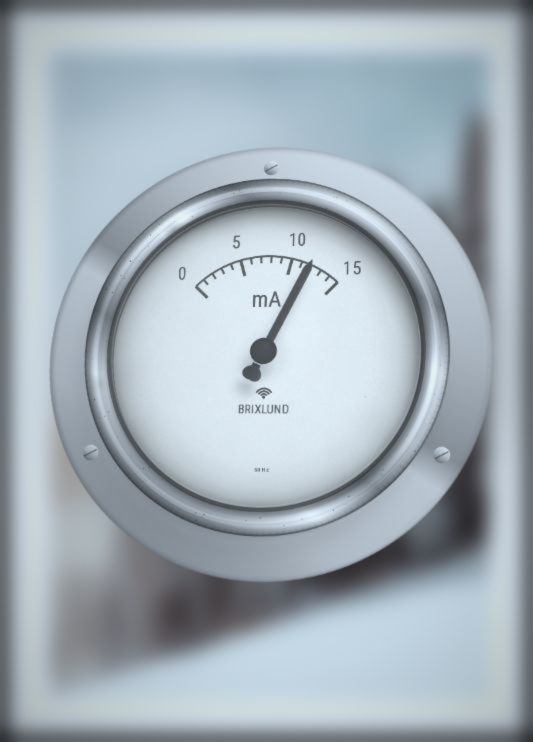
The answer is 12 mA
